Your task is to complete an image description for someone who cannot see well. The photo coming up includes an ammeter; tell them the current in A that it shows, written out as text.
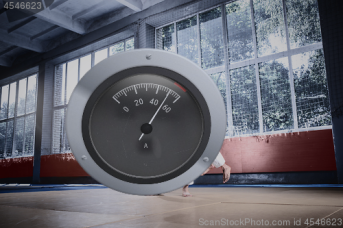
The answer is 50 A
